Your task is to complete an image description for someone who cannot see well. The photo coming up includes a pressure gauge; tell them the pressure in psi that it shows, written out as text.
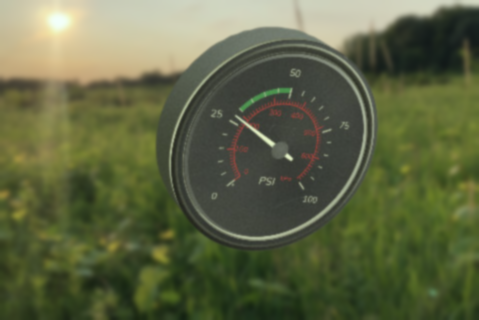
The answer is 27.5 psi
